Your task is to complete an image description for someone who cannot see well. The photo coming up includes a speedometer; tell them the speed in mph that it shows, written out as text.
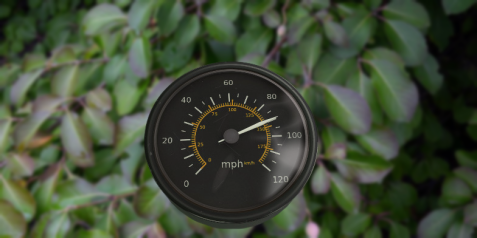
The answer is 90 mph
